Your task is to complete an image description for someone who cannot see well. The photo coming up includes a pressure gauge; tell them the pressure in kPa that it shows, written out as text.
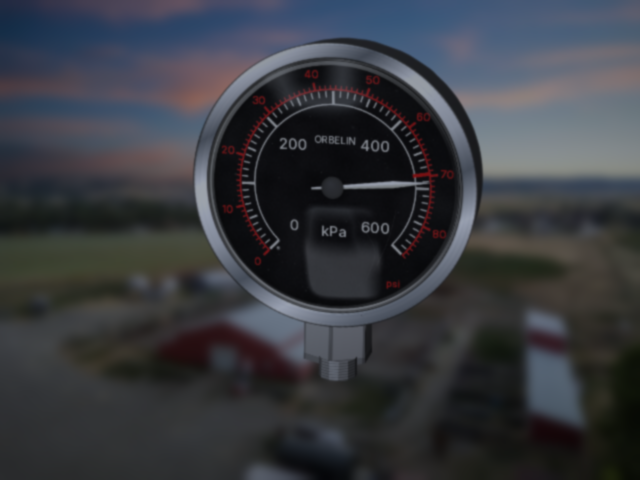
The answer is 490 kPa
